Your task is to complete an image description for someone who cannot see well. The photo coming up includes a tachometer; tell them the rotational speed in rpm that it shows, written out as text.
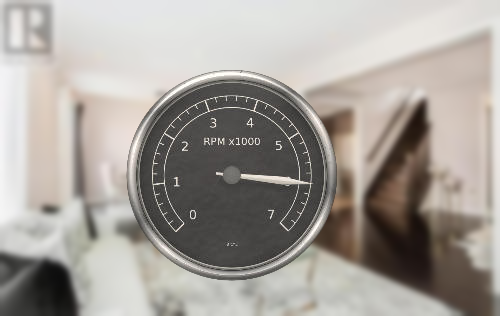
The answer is 6000 rpm
